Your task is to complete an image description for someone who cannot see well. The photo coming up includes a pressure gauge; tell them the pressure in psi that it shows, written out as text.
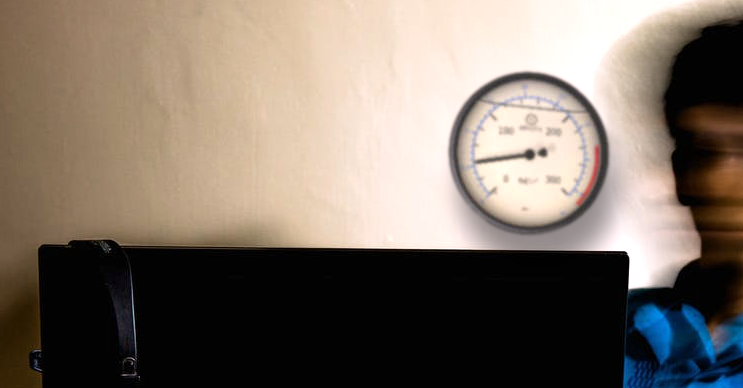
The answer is 40 psi
